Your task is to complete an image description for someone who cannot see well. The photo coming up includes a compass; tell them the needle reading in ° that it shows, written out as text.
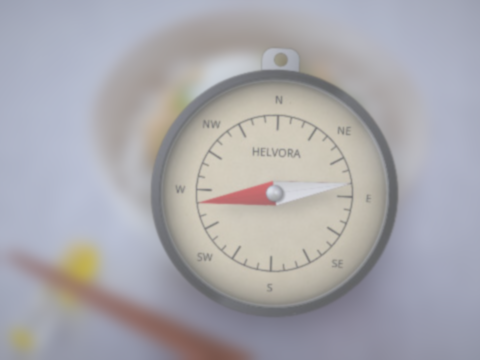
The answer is 260 °
